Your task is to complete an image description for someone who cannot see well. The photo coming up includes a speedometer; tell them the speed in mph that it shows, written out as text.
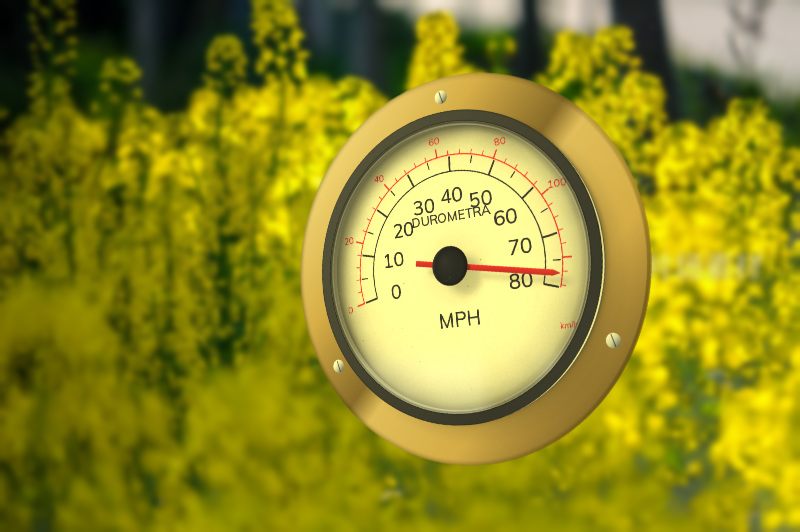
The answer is 77.5 mph
